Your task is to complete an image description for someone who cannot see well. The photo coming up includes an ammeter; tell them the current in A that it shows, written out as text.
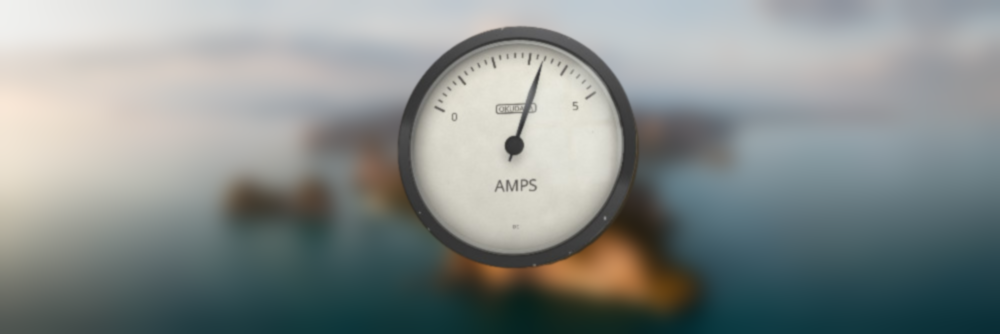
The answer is 3.4 A
